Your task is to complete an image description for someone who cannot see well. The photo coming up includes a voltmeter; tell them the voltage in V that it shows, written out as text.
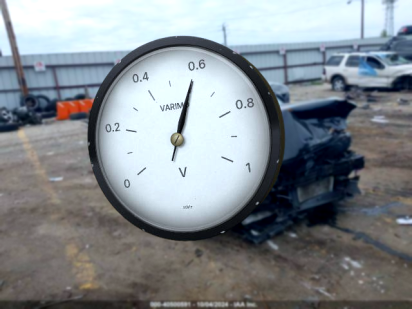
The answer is 0.6 V
